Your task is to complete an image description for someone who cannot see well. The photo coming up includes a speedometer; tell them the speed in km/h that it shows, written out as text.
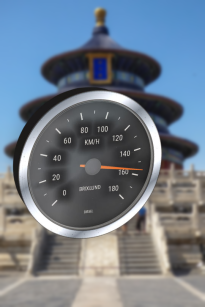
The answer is 155 km/h
